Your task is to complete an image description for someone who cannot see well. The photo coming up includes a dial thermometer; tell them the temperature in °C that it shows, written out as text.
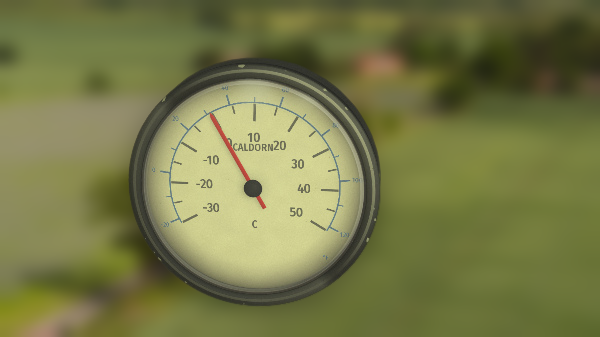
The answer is 0 °C
